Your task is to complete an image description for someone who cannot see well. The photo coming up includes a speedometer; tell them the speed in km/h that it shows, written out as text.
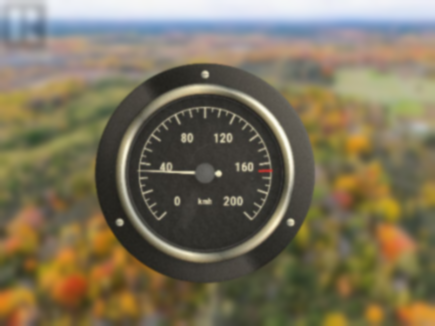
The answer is 35 km/h
